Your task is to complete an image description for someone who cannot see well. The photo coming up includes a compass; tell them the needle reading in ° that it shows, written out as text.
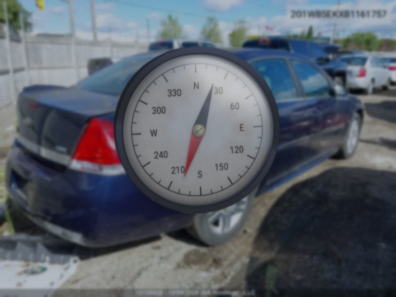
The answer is 200 °
